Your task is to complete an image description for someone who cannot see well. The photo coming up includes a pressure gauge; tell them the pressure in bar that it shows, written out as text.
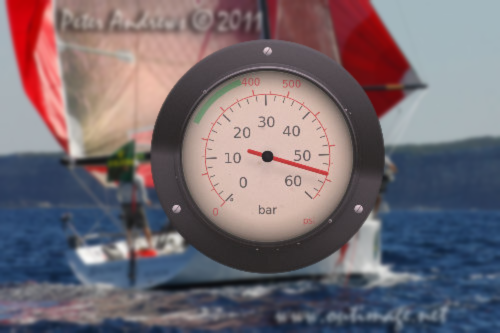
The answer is 54 bar
